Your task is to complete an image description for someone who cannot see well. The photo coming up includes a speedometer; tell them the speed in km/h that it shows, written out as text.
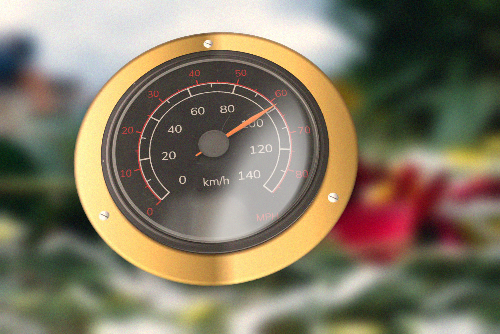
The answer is 100 km/h
